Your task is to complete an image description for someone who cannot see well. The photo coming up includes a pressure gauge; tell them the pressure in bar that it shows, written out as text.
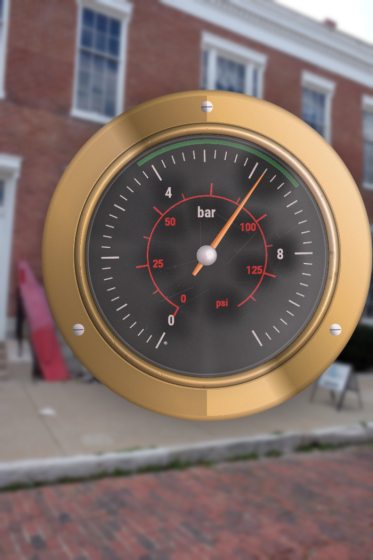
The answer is 6.2 bar
